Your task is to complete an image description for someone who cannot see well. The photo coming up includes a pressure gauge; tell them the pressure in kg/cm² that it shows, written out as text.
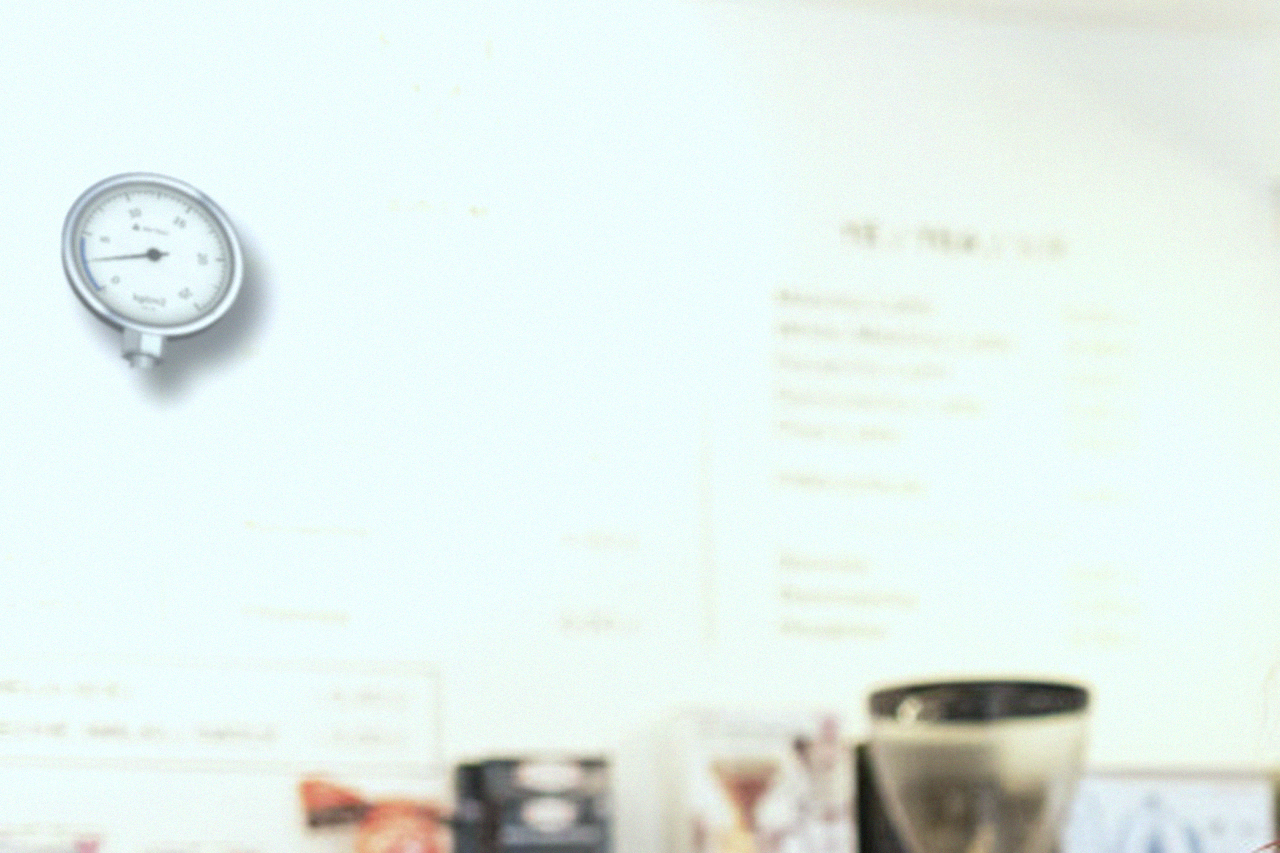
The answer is 2.5 kg/cm²
